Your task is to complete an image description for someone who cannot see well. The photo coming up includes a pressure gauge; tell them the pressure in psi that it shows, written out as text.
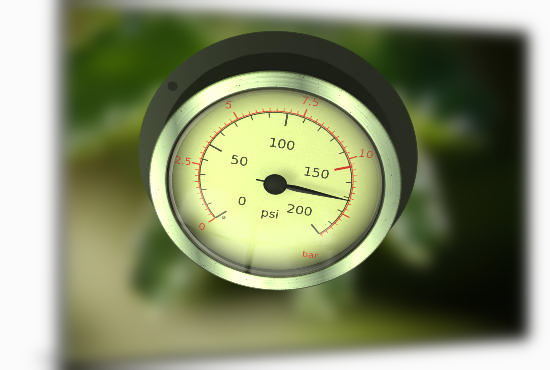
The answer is 170 psi
